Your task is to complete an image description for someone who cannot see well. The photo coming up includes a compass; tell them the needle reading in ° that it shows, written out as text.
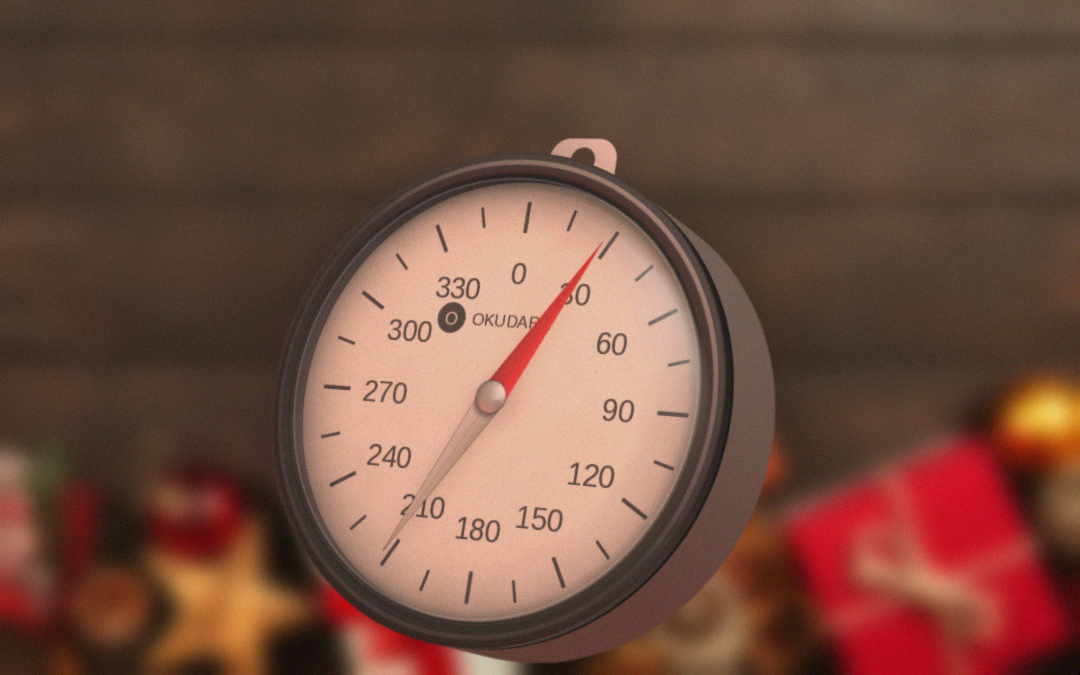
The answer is 30 °
